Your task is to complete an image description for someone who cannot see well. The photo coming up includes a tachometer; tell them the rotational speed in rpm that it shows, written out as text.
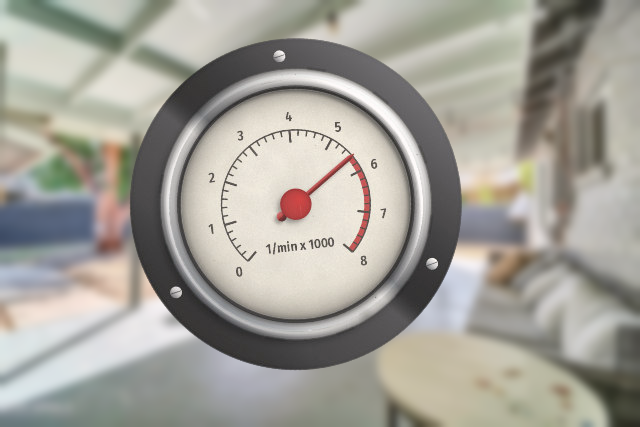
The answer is 5600 rpm
